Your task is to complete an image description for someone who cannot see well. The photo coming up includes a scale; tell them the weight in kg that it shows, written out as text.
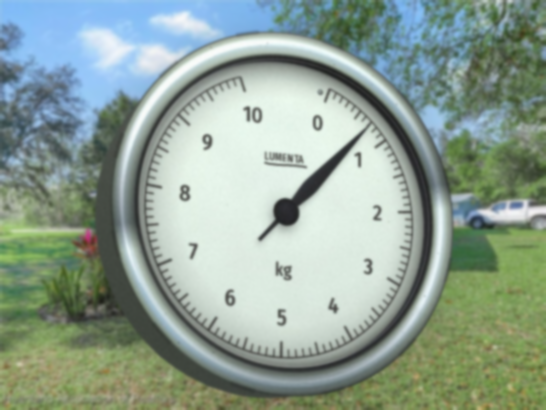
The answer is 0.7 kg
